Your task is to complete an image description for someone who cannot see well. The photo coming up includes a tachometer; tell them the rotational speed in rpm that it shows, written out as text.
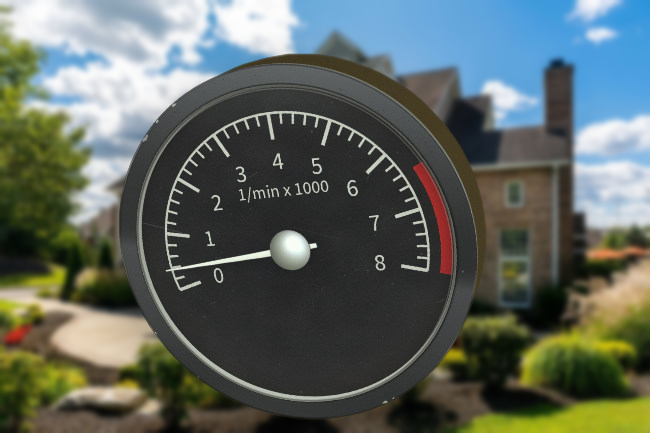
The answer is 400 rpm
